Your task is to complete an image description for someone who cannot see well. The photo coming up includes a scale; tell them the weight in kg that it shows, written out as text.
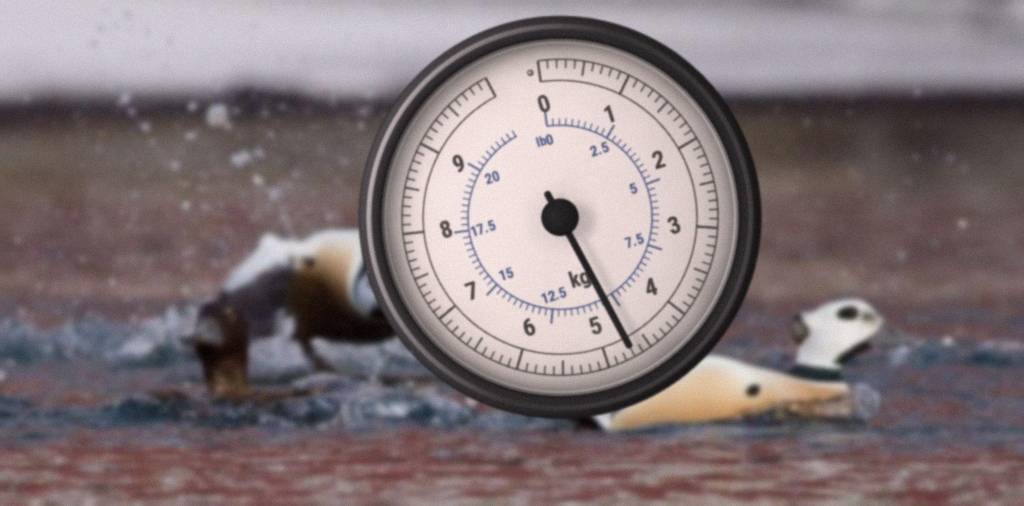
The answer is 4.7 kg
